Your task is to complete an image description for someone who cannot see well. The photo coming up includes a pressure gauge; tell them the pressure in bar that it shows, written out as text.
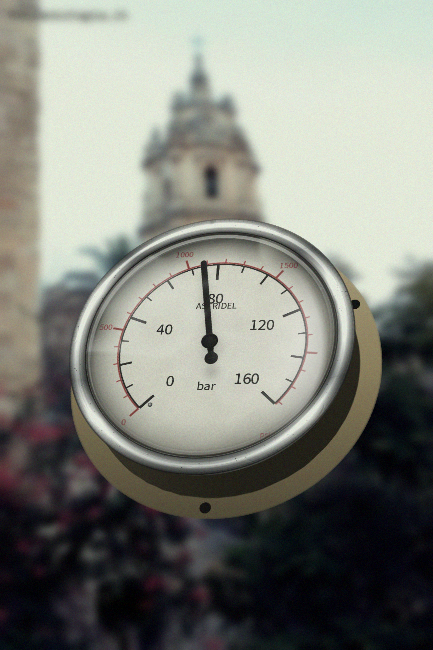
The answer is 75 bar
